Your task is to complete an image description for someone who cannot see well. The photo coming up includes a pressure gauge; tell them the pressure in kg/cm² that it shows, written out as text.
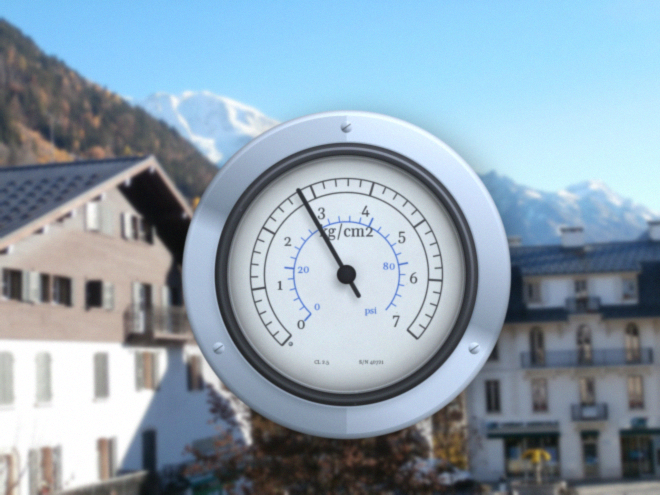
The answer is 2.8 kg/cm²
